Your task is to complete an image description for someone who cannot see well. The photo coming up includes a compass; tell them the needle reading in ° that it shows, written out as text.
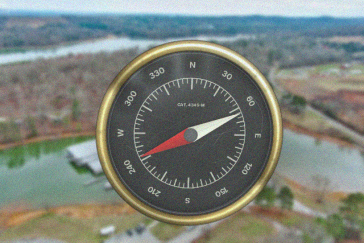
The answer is 245 °
